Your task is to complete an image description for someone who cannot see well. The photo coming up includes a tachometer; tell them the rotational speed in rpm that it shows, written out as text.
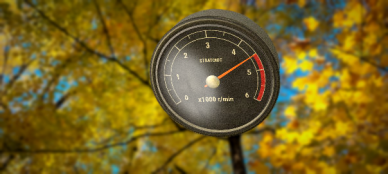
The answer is 4500 rpm
